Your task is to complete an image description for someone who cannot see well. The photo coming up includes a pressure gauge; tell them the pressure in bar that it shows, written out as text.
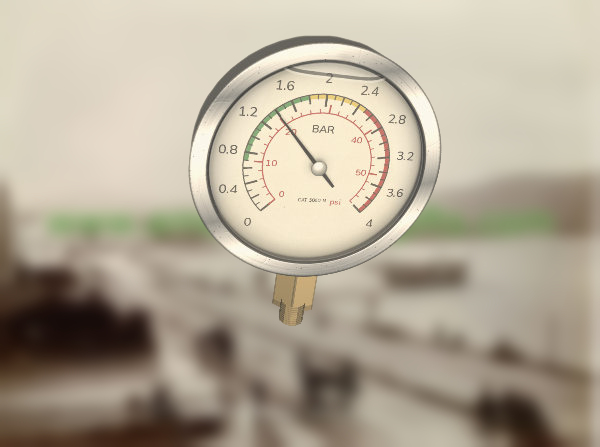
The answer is 1.4 bar
